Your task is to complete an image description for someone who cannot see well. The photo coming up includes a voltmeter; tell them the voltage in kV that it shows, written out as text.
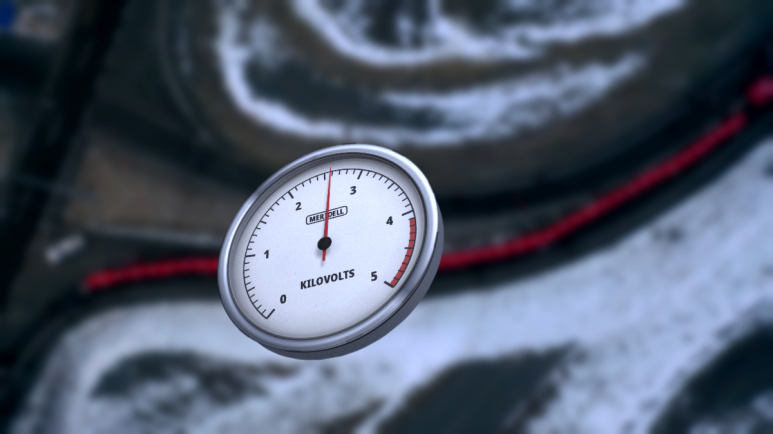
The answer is 2.6 kV
